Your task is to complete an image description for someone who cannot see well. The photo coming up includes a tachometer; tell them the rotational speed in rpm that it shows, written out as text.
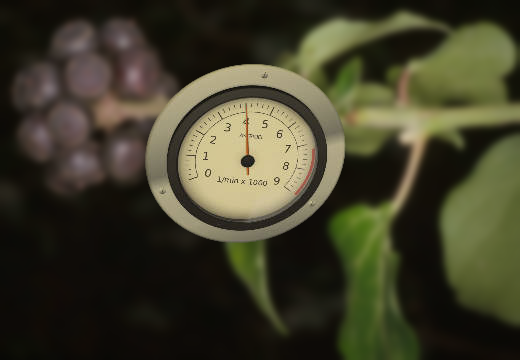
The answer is 4000 rpm
